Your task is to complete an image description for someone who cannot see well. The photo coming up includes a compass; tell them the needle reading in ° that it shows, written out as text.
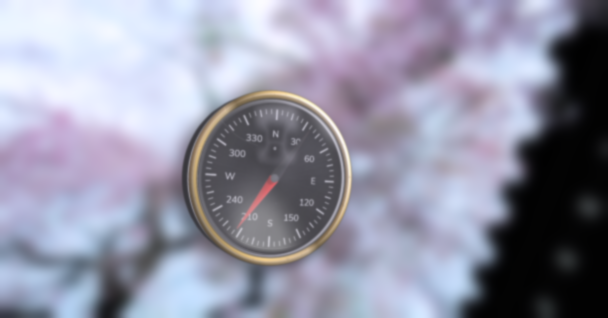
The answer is 215 °
